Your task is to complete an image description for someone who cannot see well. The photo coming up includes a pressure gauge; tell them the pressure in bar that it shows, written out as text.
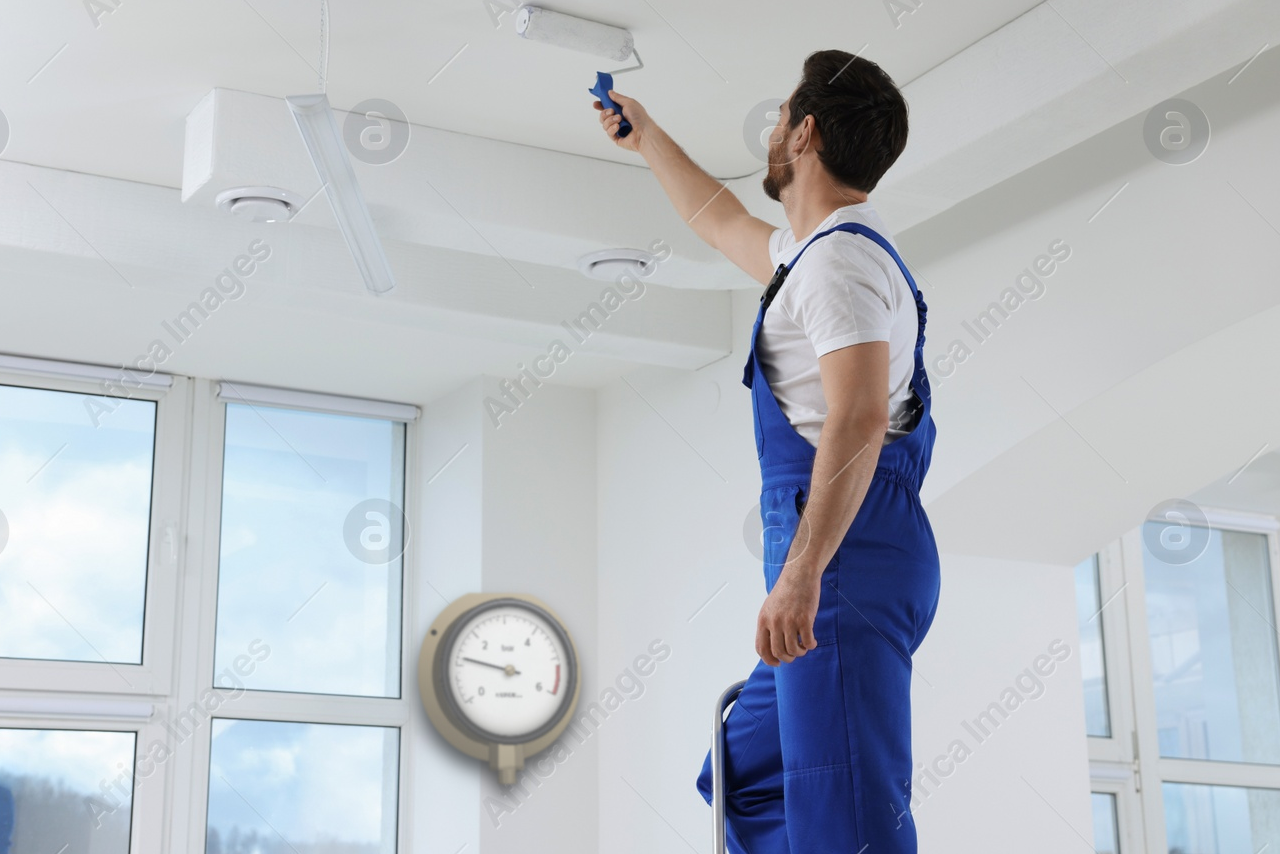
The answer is 1.2 bar
